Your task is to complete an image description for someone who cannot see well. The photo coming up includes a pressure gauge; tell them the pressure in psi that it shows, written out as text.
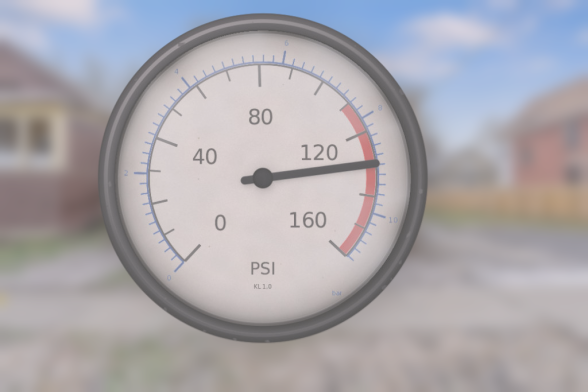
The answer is 130 psi
